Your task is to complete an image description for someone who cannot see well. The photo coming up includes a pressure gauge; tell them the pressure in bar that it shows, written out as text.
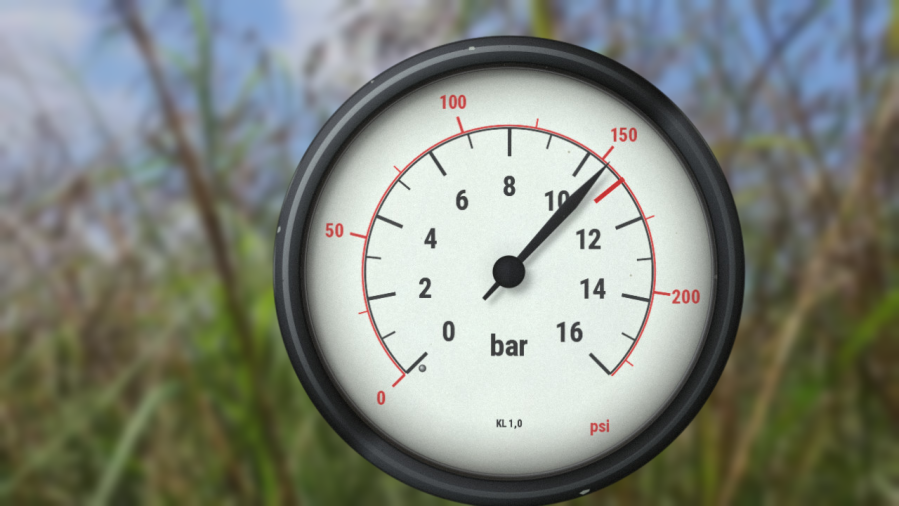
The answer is 10.5 bar
